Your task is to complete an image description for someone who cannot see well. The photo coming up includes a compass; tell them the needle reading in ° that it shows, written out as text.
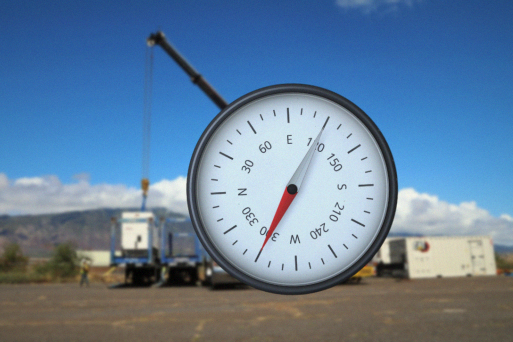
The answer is 300 °
